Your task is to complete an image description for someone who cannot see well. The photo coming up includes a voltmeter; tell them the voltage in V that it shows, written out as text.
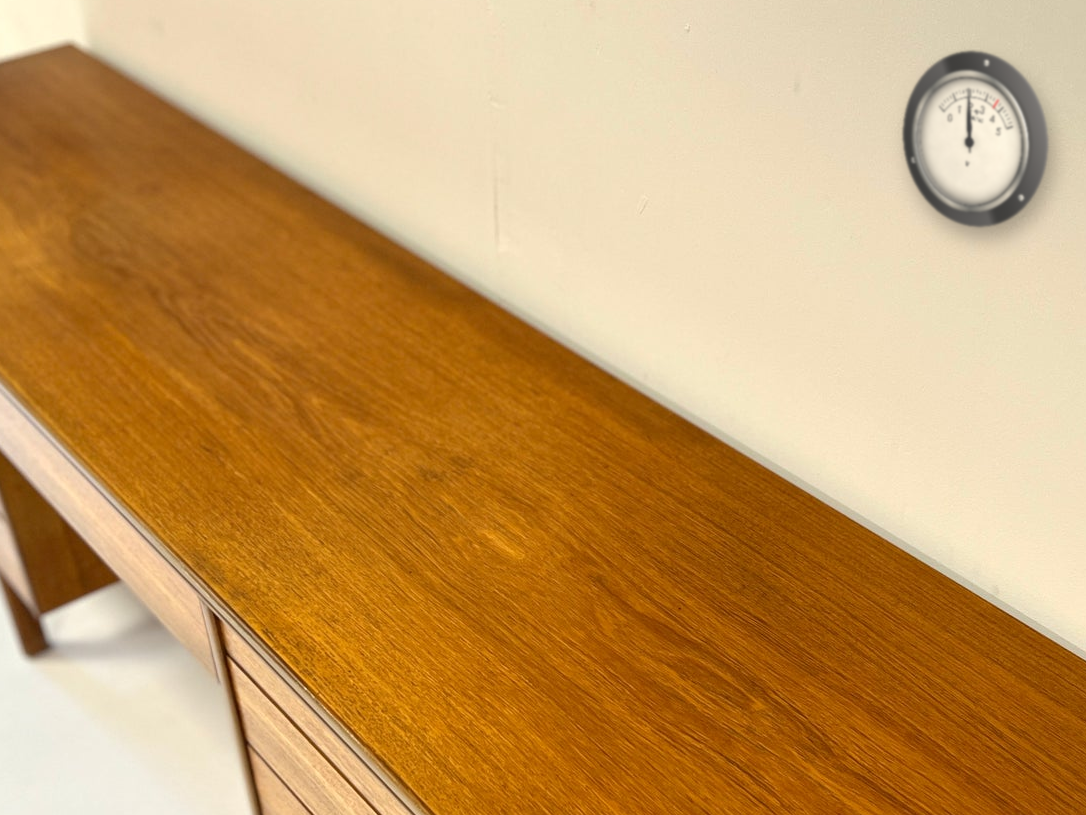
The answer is 2 V
